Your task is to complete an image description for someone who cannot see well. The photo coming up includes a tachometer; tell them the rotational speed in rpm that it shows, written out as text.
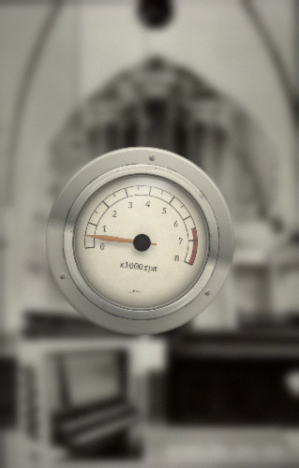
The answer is 500 rpm
